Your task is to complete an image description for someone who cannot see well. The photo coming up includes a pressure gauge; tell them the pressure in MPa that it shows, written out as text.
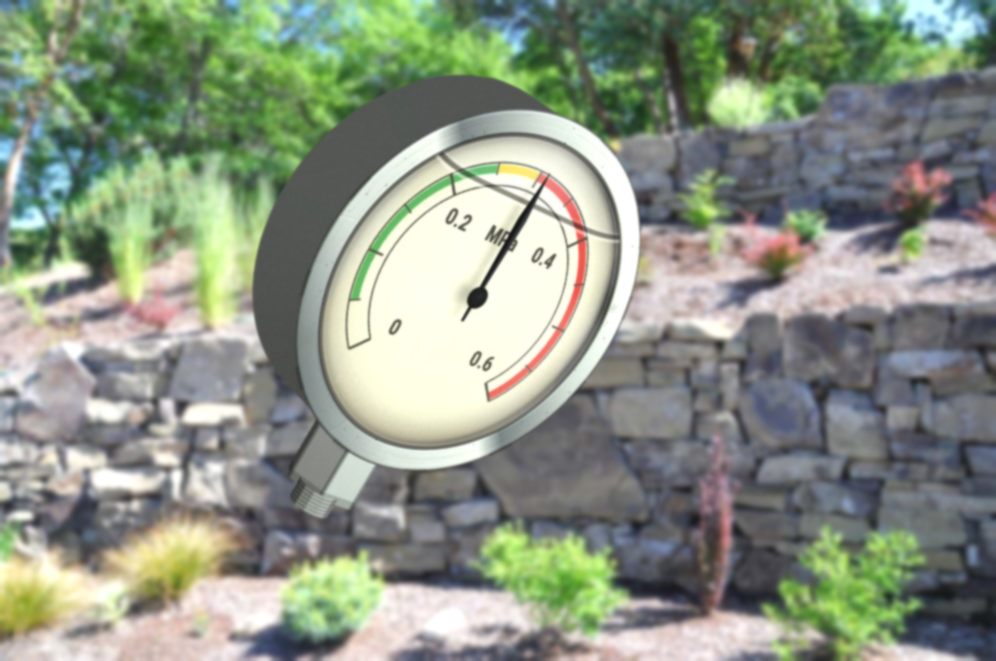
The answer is 0.3 MPa
